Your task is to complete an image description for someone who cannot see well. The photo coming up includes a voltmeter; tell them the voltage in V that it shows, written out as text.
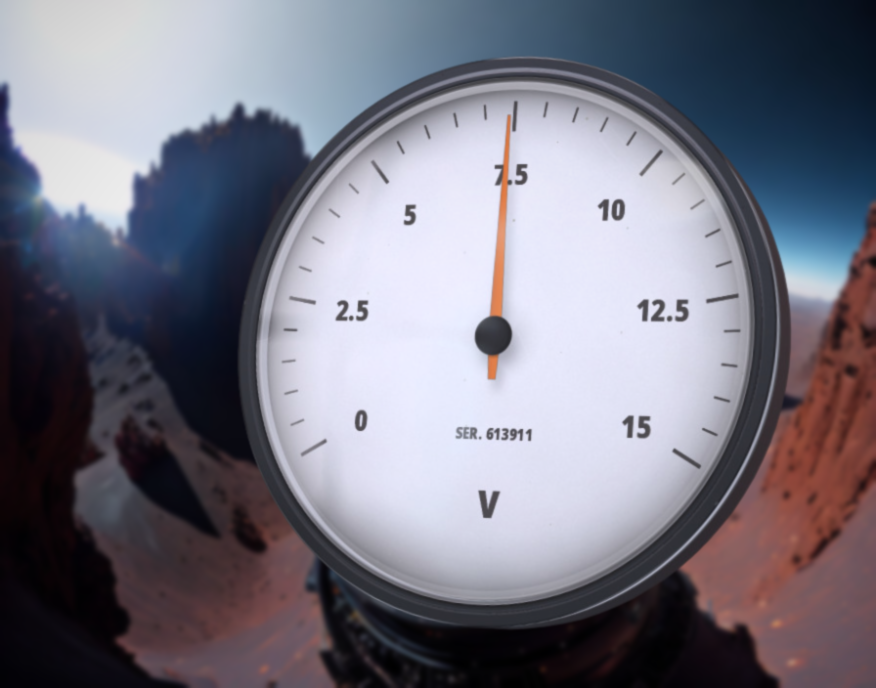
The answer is 7.5 V
